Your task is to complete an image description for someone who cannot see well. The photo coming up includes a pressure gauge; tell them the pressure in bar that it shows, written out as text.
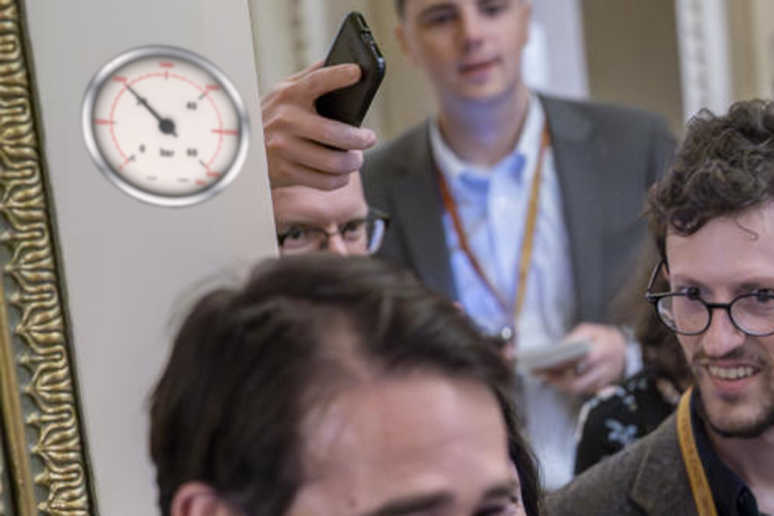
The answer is 20 bar
